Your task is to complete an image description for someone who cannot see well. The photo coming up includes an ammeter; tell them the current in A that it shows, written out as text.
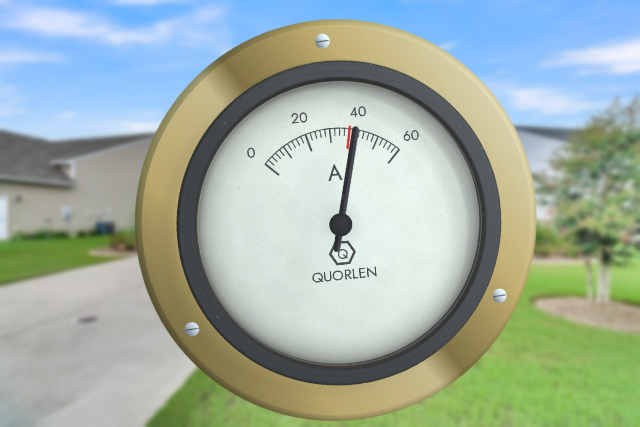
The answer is 40 A
